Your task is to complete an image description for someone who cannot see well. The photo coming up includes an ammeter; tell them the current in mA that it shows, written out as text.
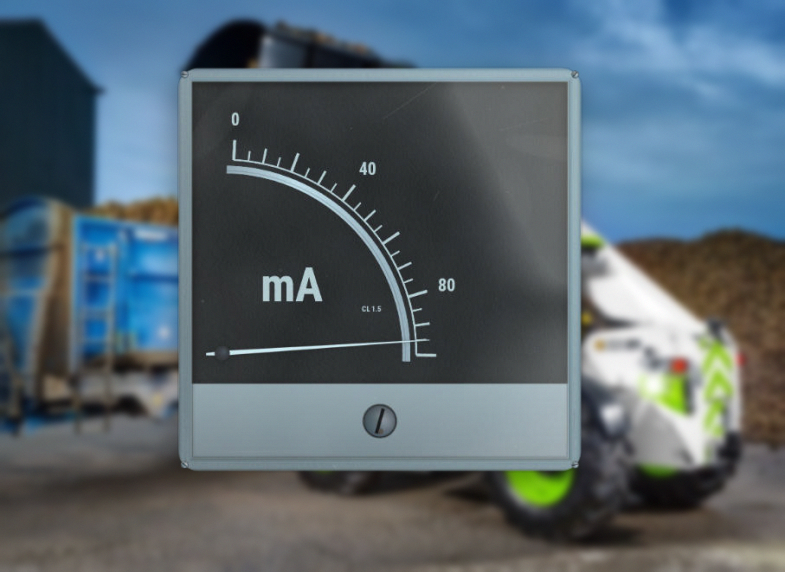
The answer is 95 mA
